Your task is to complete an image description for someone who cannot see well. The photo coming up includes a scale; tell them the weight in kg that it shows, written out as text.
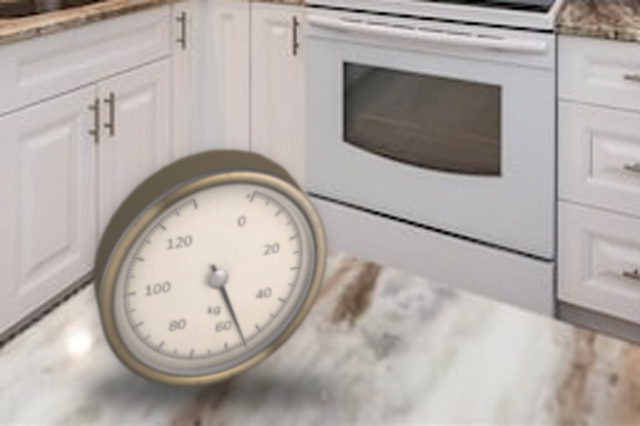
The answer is 55 kg
